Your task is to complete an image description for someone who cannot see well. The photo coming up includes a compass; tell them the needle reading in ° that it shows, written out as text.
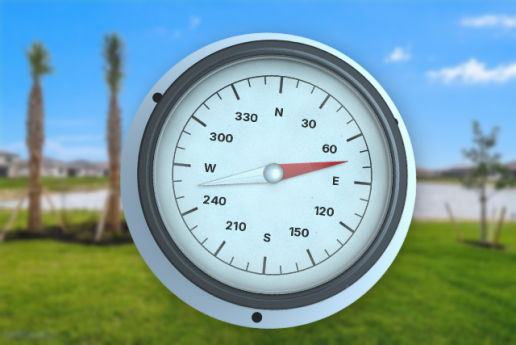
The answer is 75 °
